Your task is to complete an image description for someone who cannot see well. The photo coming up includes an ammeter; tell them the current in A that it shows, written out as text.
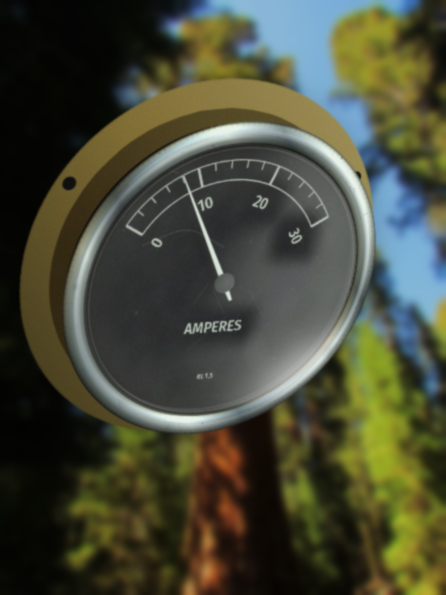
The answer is 8 A
